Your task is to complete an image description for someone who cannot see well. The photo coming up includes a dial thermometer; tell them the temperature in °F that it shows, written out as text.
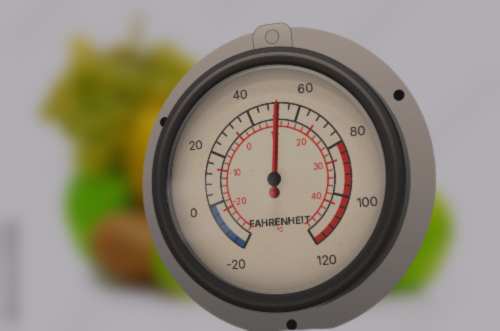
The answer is 52 °F
